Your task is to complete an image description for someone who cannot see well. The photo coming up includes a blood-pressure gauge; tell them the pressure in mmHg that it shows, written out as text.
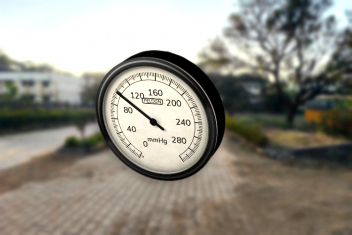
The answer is 100 mmHg
